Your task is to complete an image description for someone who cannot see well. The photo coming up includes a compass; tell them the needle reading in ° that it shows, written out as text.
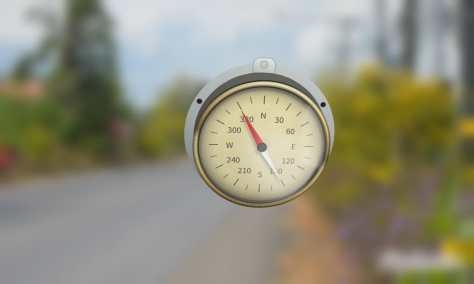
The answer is 330 °
